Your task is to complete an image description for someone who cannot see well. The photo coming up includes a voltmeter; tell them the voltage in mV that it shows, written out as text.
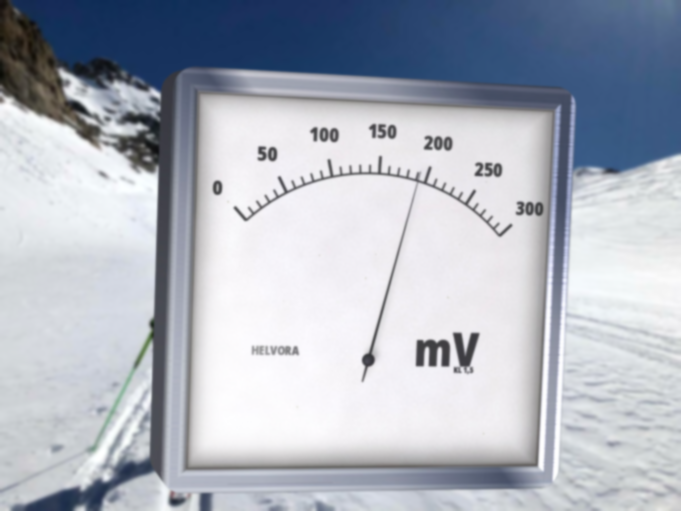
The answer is 190 mV
